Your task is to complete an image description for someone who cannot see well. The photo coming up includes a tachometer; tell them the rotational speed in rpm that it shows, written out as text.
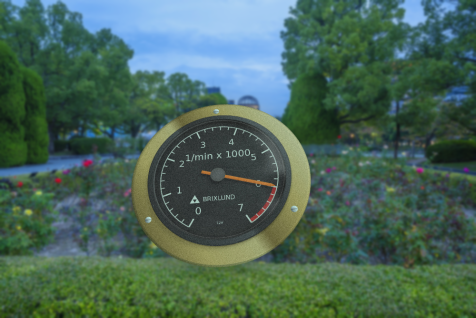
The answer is 6000 rpm
